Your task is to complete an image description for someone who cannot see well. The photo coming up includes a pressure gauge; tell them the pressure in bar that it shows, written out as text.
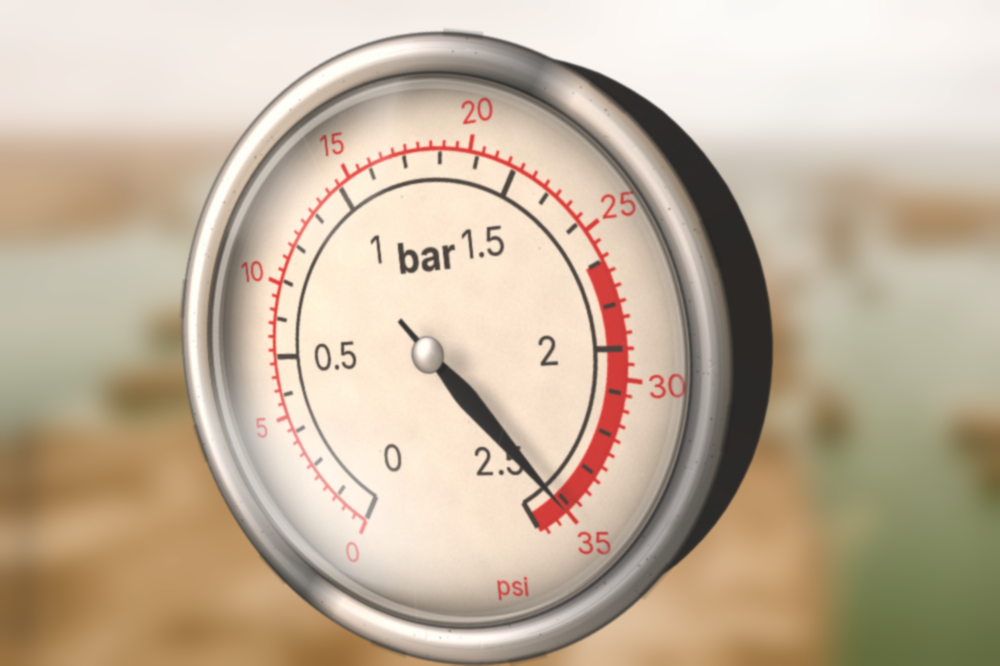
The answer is 2.4 bar
